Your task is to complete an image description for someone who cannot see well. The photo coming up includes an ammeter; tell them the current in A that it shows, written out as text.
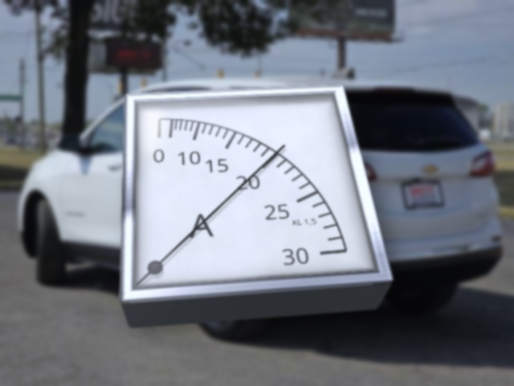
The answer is 20 A
